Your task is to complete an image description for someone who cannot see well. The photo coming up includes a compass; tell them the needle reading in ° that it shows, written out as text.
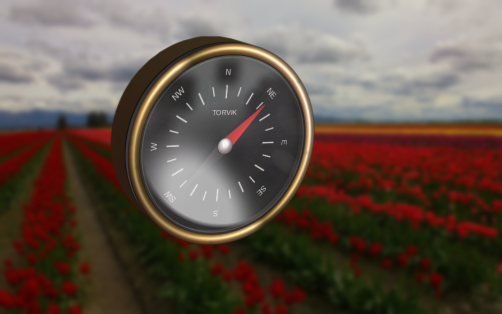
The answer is 45 °
